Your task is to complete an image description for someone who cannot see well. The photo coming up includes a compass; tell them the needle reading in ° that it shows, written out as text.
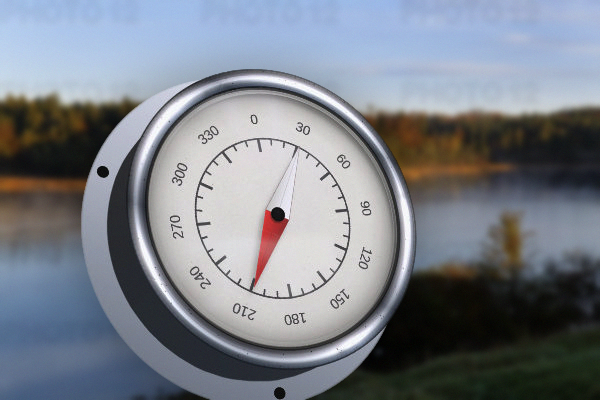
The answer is 210 °
